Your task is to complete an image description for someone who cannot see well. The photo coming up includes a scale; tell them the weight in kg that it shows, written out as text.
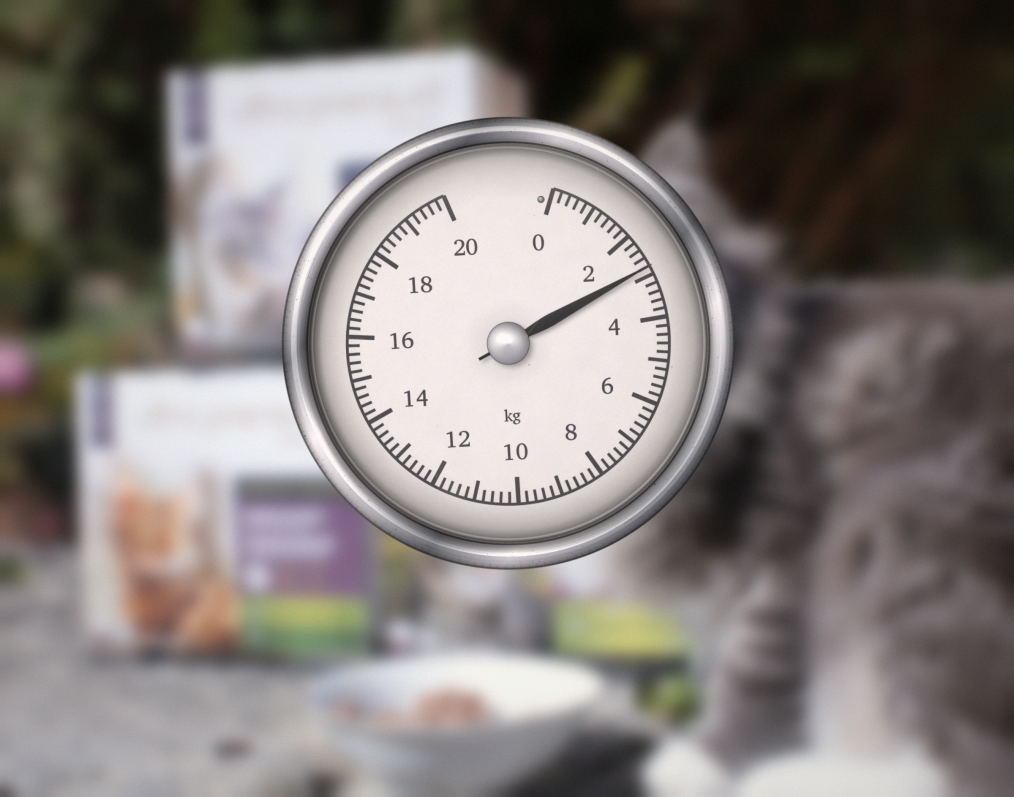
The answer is 2.8 kg
